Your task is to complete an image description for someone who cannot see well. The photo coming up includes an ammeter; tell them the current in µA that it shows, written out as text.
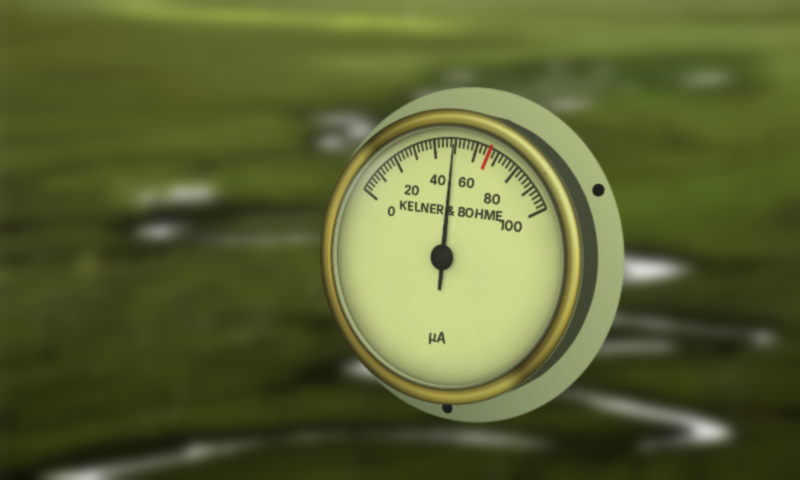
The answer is 50 µA
